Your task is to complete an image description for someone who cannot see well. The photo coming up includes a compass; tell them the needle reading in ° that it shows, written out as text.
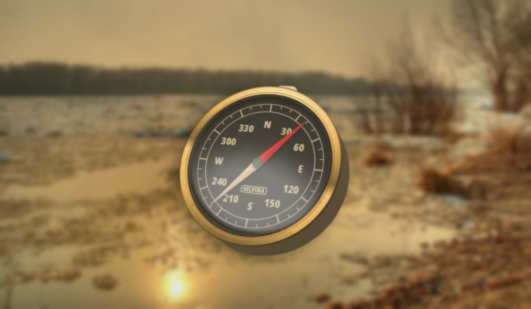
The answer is 40 °
